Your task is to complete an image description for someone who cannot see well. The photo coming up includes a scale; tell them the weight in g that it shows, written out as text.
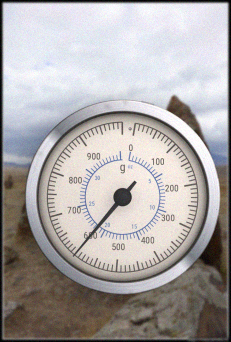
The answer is 600 g
